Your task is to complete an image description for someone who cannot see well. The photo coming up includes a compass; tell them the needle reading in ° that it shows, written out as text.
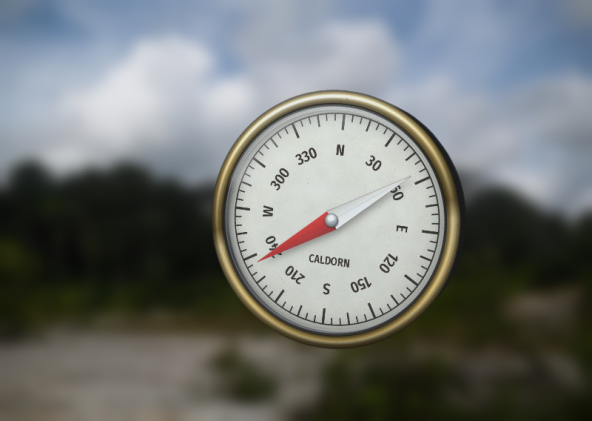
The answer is 235 °
